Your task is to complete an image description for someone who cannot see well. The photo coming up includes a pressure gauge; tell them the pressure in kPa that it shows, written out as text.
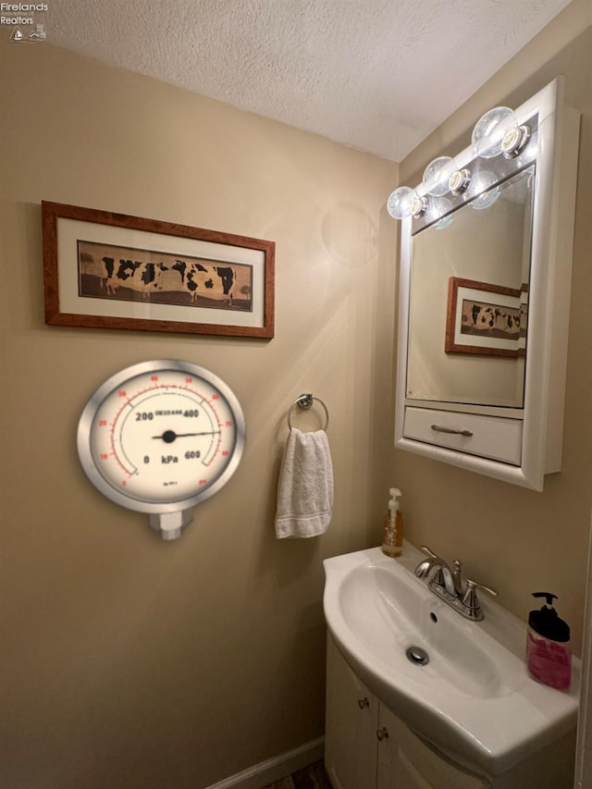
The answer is 500 kPa
